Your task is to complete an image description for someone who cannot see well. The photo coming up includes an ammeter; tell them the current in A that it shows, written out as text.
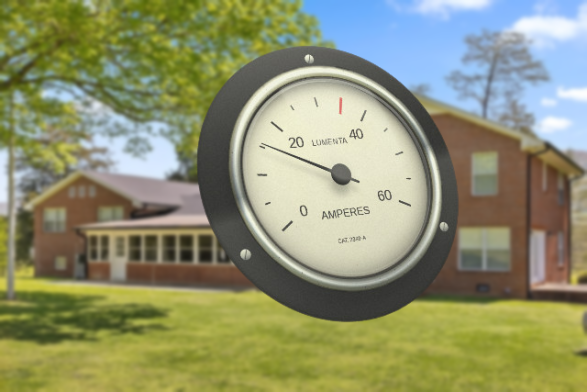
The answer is 15 A
